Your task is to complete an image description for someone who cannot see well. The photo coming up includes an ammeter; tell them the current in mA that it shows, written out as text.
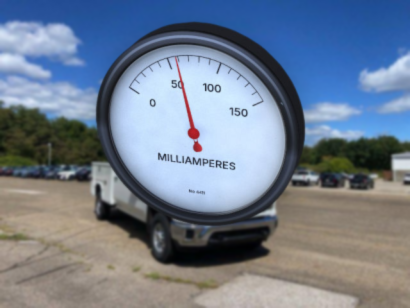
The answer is 60 mA
